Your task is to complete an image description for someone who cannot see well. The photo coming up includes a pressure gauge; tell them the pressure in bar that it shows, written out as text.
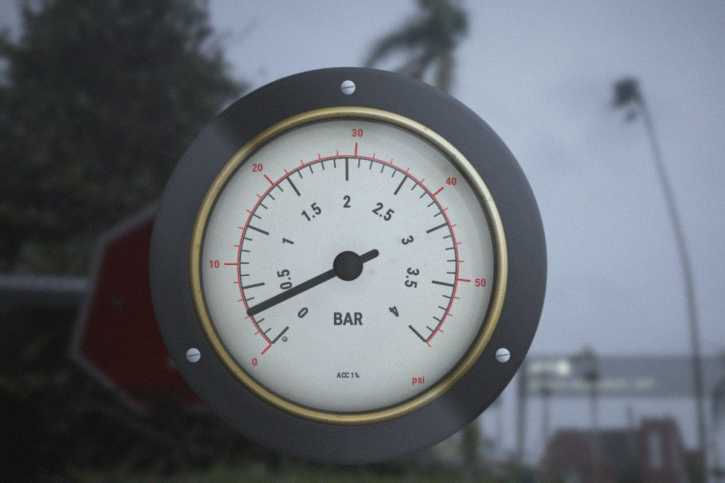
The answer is 0.3 bar
